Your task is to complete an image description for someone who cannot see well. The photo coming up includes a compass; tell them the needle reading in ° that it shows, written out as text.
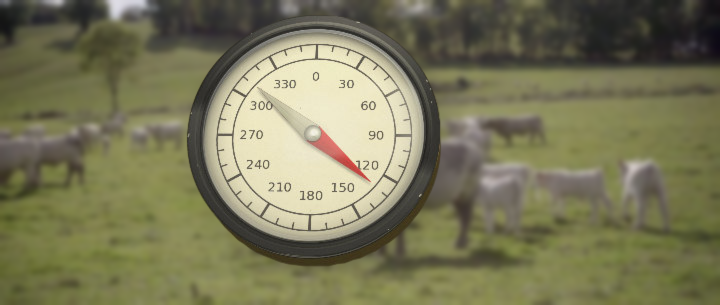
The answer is 130 °
